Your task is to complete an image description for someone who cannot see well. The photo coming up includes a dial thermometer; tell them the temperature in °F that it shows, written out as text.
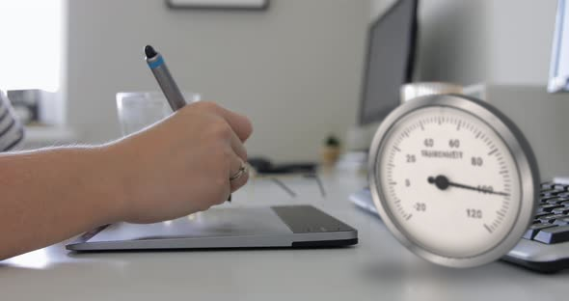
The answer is 100 °F
